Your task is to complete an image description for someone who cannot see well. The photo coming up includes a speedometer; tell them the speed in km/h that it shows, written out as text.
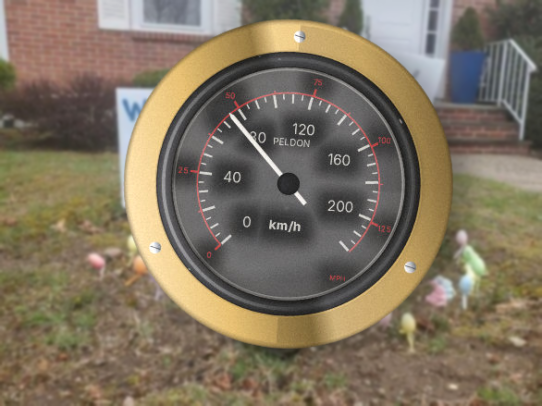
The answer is 75 km/h
